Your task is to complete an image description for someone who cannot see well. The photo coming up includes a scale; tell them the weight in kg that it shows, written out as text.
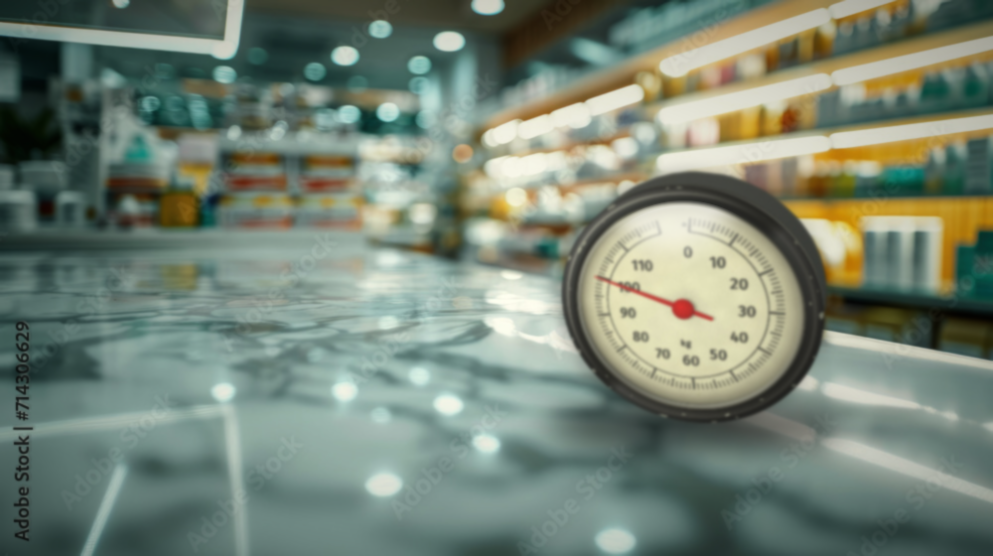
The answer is 100 kg
